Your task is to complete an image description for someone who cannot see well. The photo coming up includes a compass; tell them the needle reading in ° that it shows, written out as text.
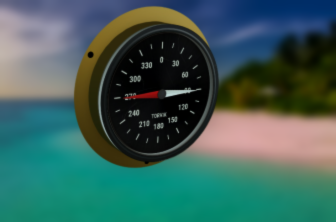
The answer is 270 °
